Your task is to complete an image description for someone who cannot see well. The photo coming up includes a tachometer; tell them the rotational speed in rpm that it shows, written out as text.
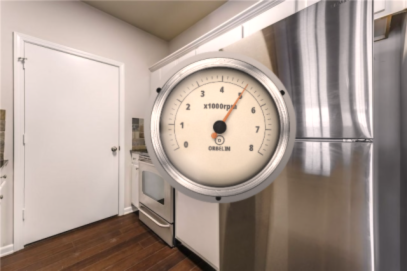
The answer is 5000 rpm
